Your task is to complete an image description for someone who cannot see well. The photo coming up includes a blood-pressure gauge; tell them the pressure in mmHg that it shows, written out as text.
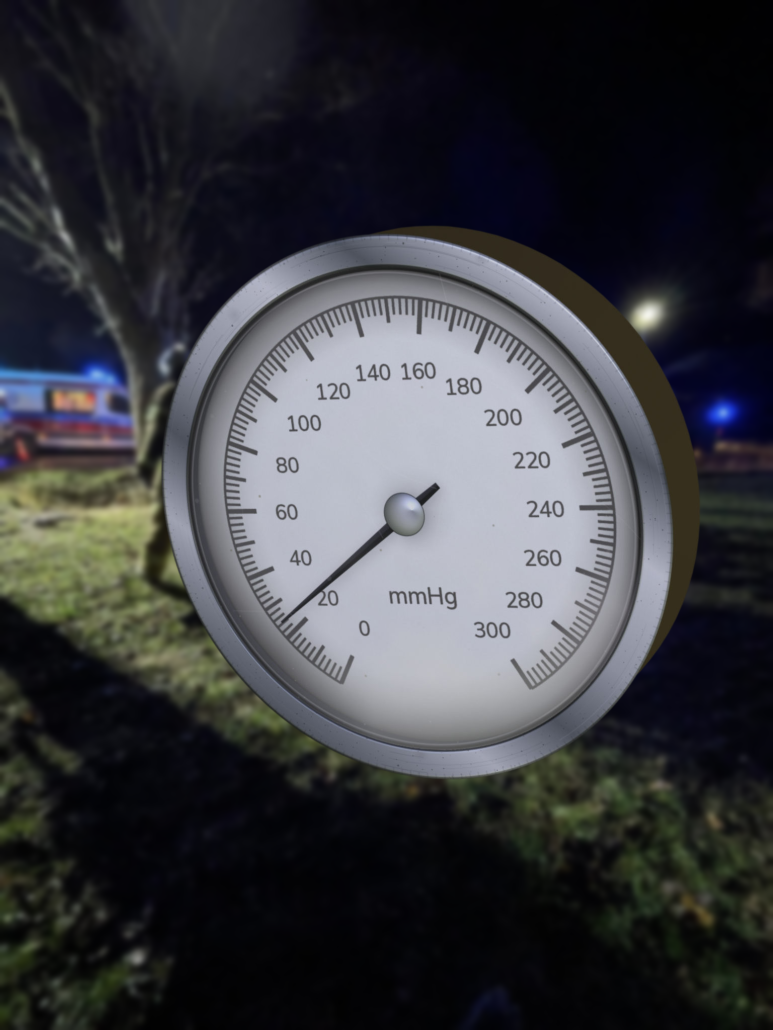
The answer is 24 mmHg
